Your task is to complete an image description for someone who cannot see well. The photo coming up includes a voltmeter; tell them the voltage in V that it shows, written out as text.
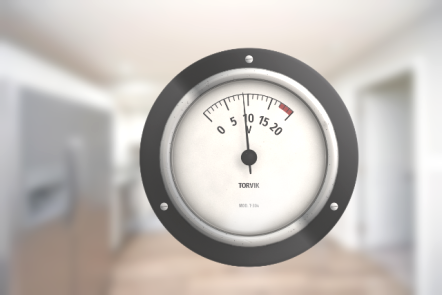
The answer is 9 V
